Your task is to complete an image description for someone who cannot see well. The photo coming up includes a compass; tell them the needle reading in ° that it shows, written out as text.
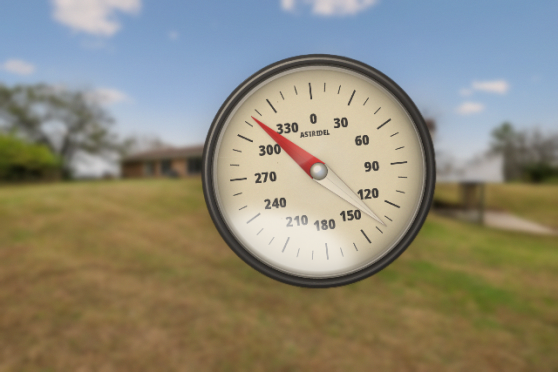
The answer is 315 °
